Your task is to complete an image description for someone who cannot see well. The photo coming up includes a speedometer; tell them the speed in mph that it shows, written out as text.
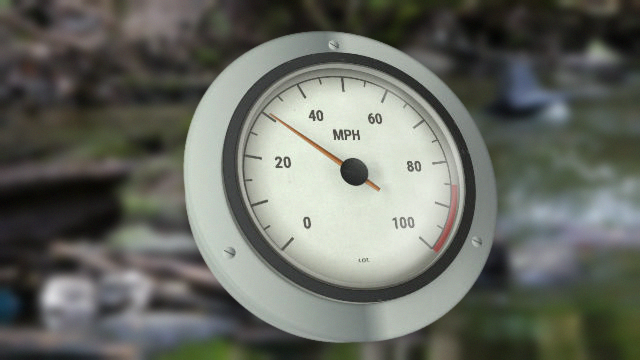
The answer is 30 mph
